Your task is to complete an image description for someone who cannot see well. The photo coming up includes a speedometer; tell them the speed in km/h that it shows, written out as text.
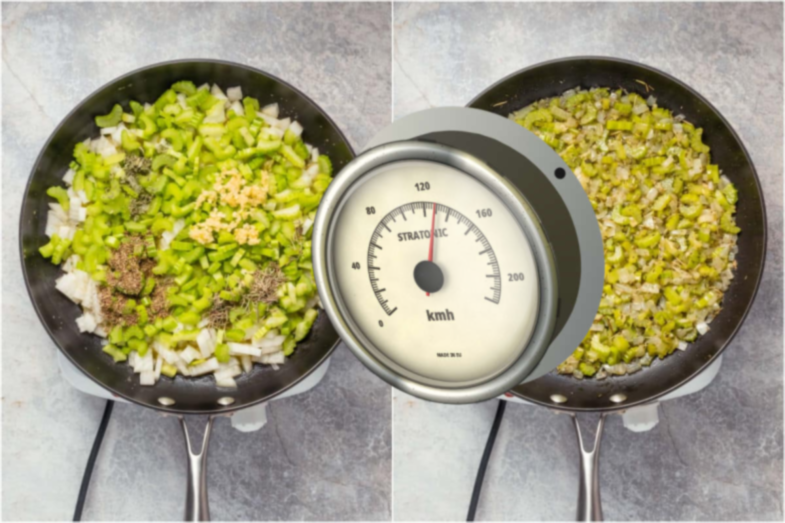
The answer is 130 km/h
